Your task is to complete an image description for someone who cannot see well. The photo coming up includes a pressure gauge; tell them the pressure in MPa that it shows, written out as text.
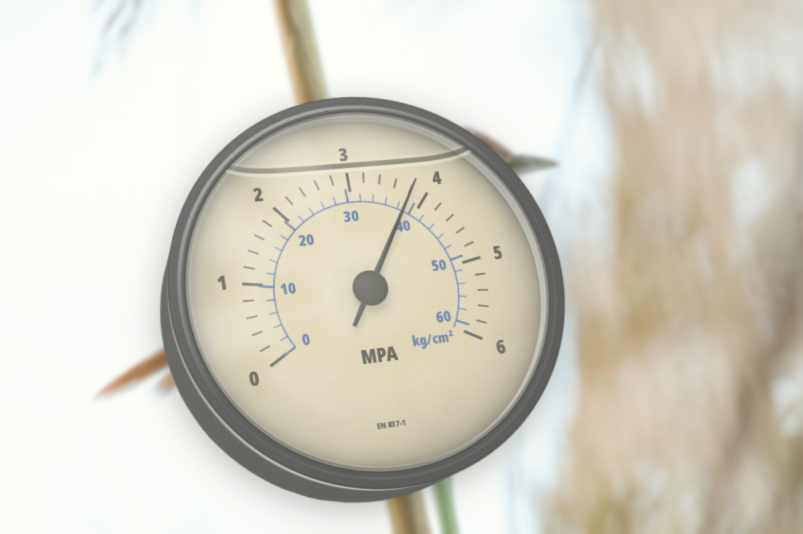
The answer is 3.8 MPa
